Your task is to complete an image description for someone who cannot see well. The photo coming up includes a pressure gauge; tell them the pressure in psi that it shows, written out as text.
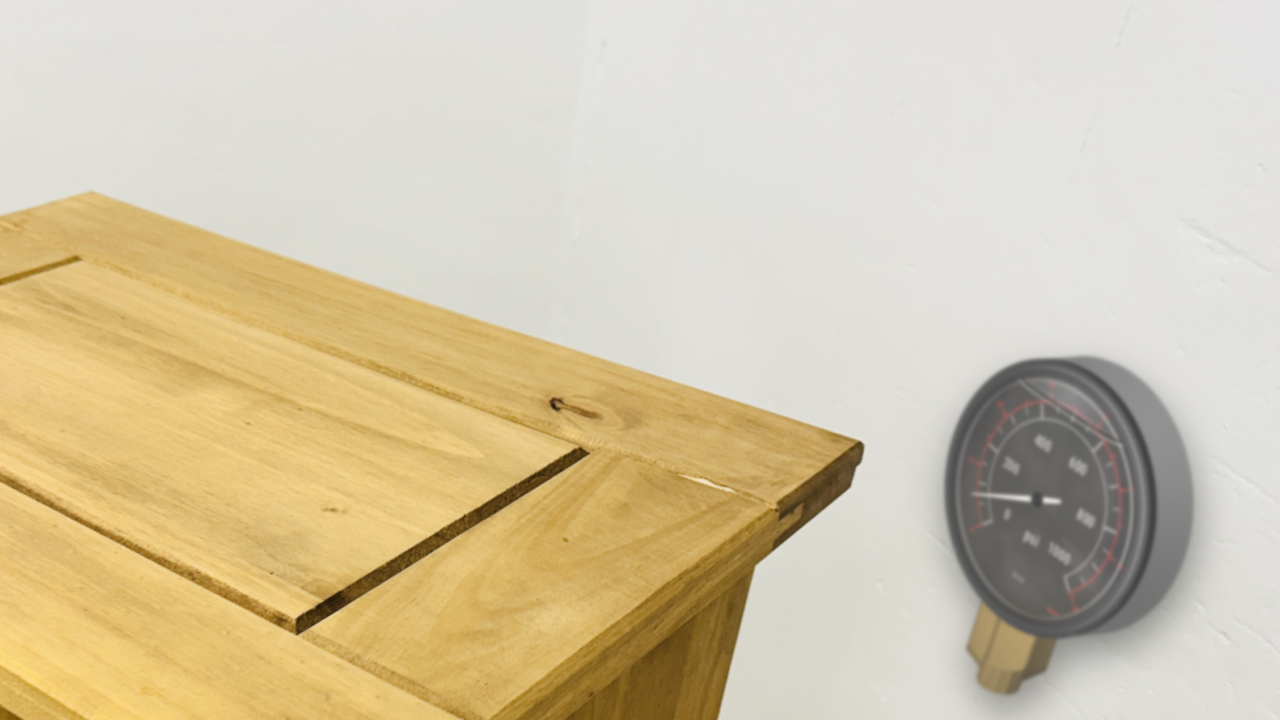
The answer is 75 psi
